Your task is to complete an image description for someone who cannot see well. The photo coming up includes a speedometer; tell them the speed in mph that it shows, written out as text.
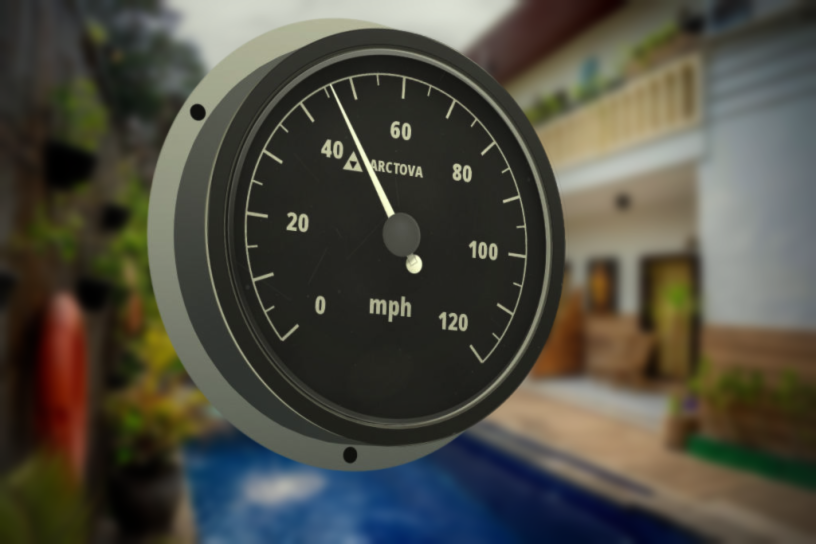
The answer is 45 mph
